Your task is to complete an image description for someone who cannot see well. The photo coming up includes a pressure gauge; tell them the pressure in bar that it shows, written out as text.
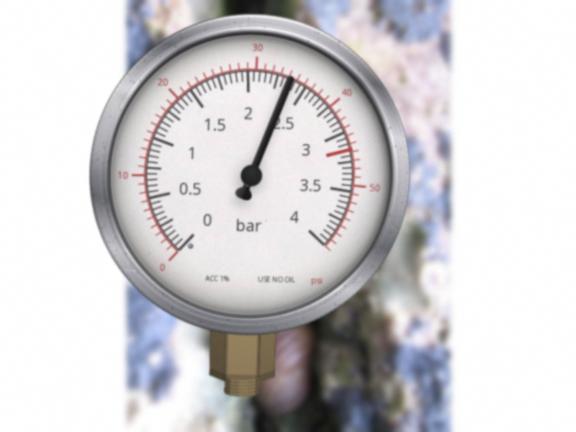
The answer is 2.35 bar
